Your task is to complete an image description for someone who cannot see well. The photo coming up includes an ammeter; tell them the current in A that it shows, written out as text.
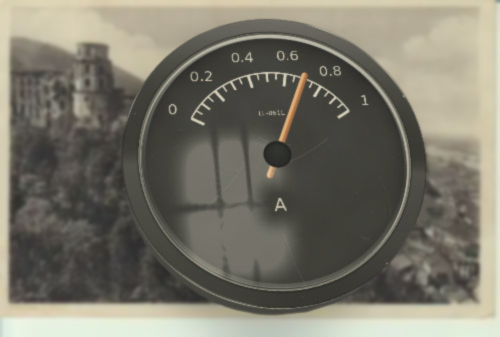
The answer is 0.7 A
